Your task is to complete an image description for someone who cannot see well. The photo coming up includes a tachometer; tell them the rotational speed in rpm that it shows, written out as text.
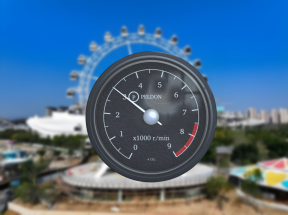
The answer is 3000 rpm
